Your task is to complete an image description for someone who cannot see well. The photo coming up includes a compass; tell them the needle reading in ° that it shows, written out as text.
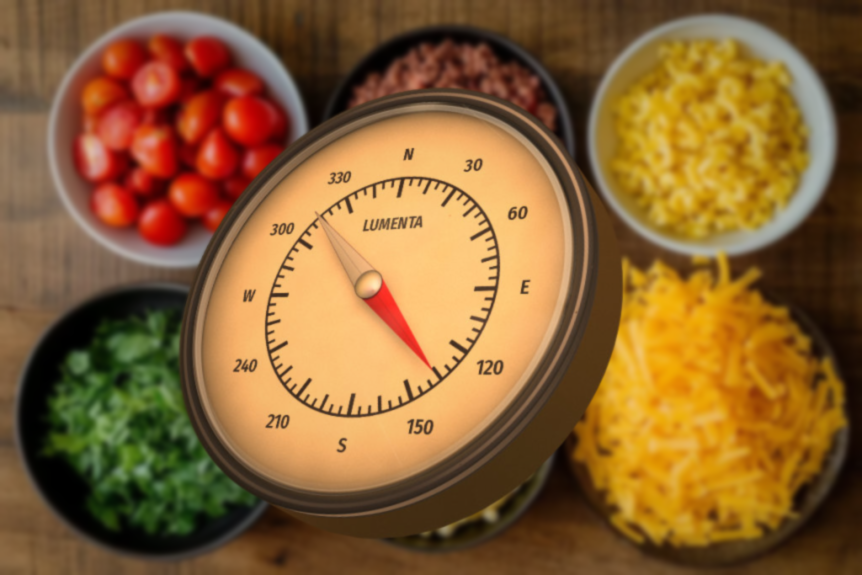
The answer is 135 °
